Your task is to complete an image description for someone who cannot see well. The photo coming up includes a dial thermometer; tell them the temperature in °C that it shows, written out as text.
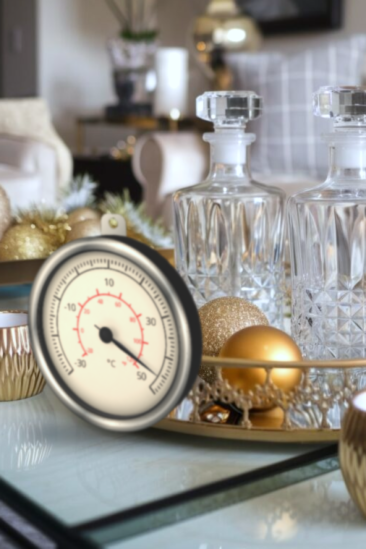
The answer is 45 °C
